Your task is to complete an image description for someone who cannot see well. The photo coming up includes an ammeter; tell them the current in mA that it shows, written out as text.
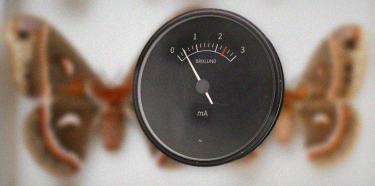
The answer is 0.4 mA
